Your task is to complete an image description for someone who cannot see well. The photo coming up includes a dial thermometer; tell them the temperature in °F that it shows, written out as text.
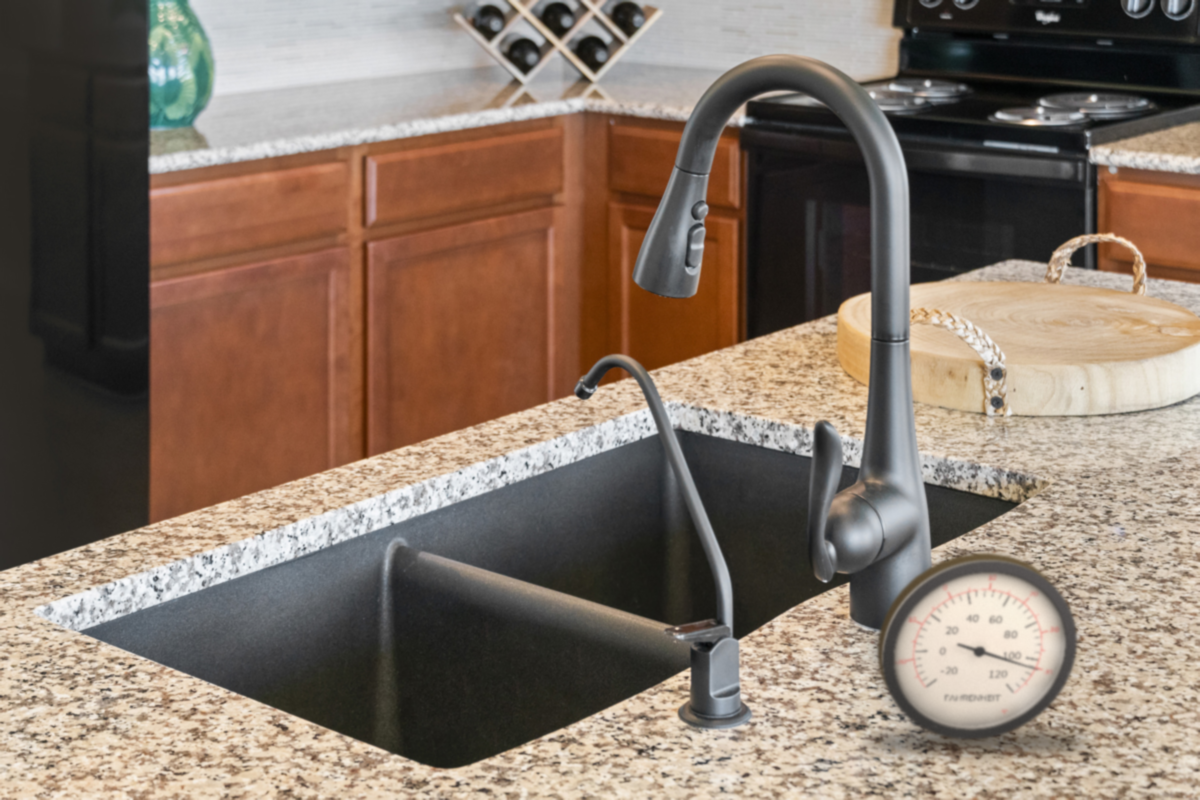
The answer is 104 °F
